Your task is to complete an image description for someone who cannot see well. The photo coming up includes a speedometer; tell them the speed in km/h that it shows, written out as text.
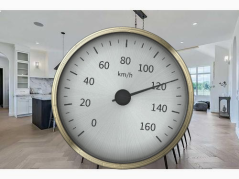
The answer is 120 km/h
